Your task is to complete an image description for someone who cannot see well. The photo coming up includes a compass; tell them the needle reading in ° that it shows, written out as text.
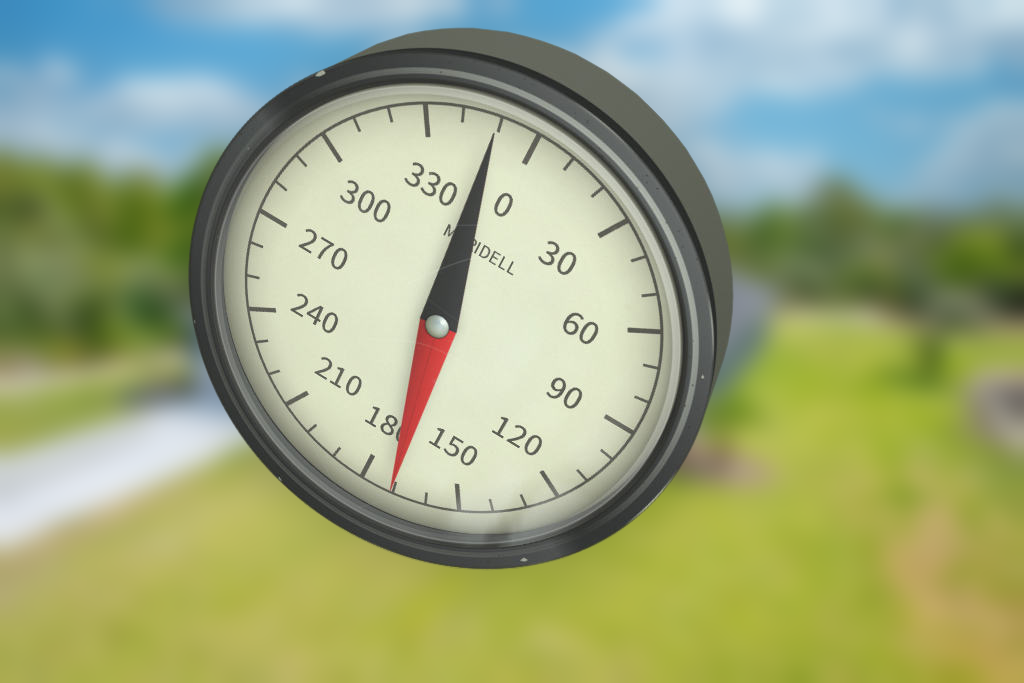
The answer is 170 °
